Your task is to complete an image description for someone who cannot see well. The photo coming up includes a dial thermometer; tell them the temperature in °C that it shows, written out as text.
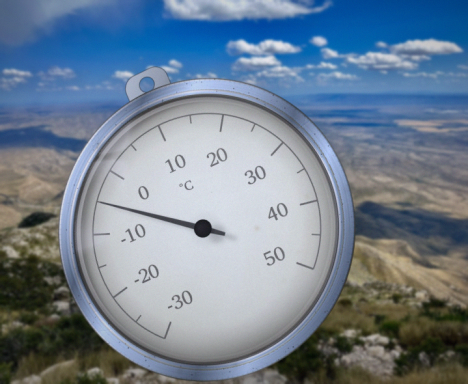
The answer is -5 °C
